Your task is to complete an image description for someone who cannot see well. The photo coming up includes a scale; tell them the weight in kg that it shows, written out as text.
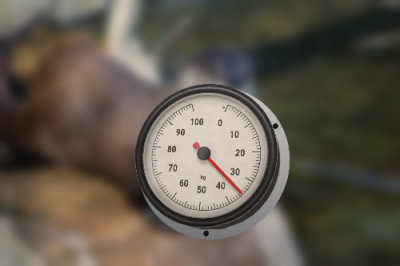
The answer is 35 kg
